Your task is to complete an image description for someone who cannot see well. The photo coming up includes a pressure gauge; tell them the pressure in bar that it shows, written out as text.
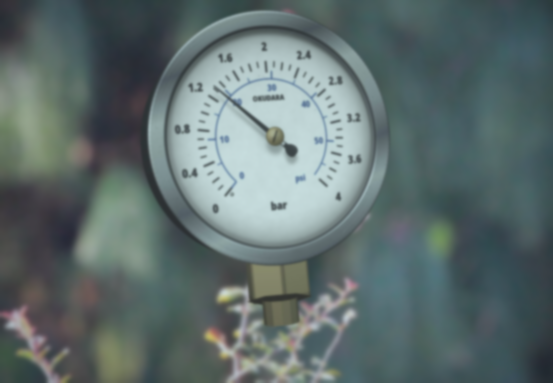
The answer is 1.3 bar
